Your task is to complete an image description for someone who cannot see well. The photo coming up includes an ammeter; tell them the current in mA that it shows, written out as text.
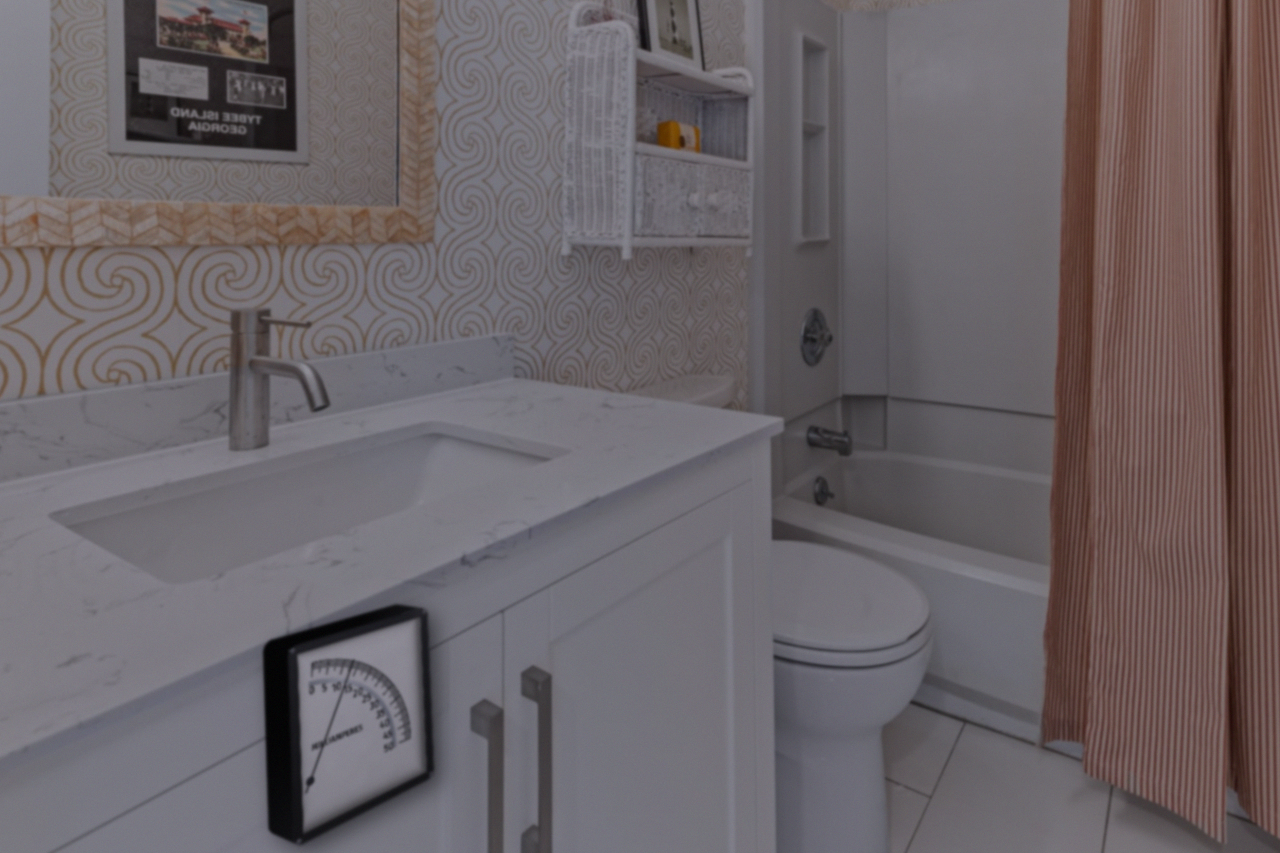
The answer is 12.5 mA
